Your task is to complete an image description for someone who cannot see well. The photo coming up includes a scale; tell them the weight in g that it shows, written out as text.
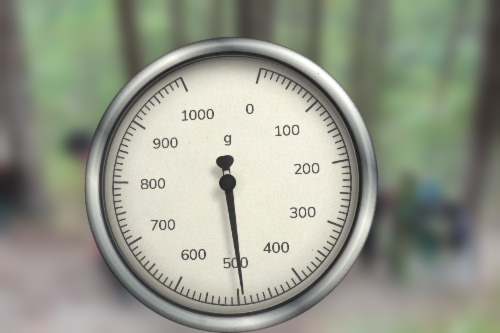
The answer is 490 g
